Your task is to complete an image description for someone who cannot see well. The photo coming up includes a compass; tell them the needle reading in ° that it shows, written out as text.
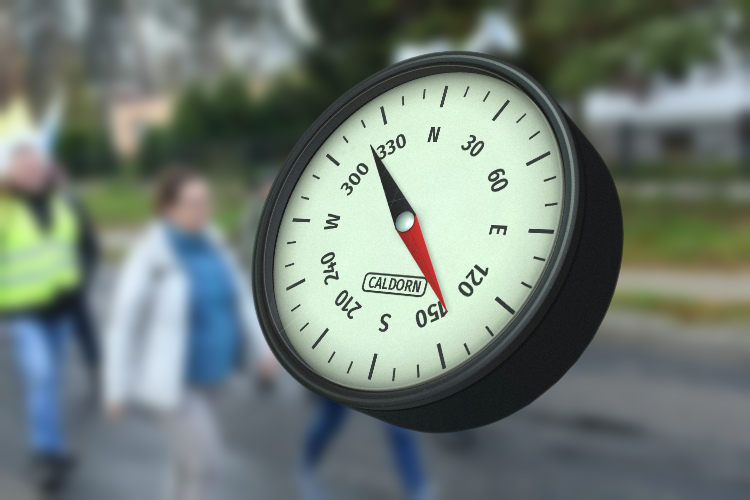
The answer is 140 °
